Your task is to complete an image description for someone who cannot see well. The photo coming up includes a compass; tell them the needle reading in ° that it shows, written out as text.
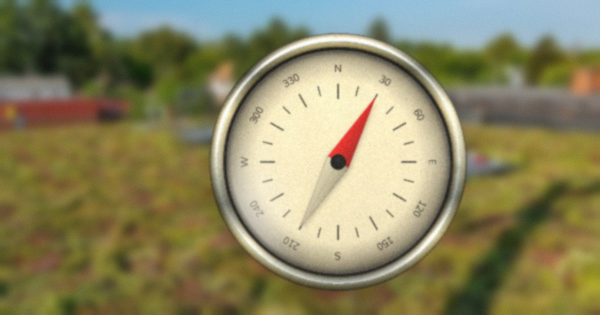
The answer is 30 °
